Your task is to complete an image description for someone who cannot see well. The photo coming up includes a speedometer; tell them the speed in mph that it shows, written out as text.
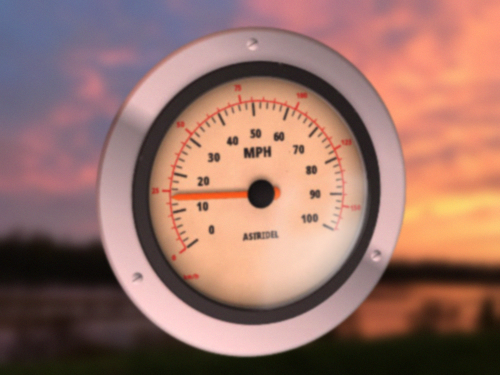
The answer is 14 mph
